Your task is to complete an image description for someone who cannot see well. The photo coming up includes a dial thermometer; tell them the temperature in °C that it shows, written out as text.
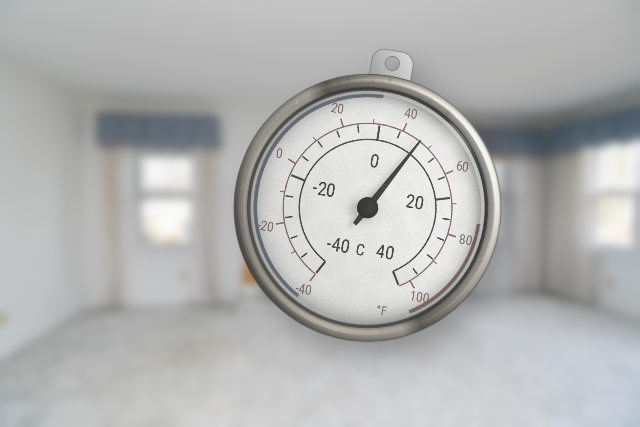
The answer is 8 °C
